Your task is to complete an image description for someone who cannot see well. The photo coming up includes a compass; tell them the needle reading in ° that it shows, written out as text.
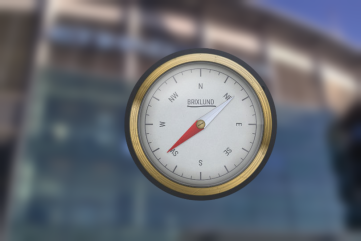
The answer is 230 °
